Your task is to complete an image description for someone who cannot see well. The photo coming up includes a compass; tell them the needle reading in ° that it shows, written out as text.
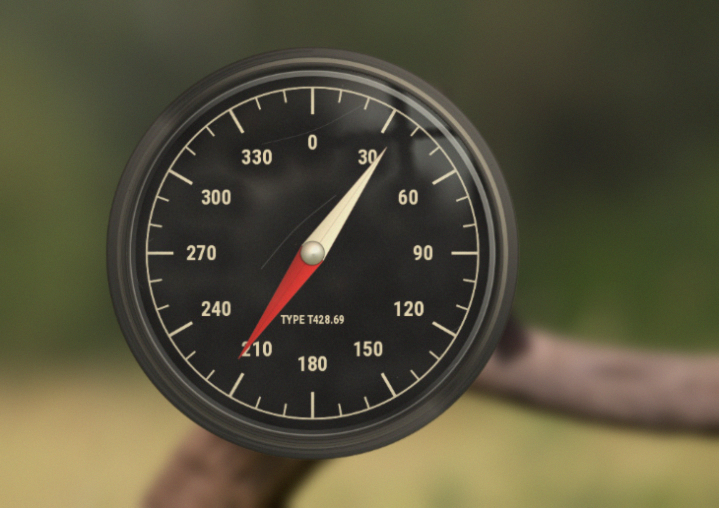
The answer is 215 °
